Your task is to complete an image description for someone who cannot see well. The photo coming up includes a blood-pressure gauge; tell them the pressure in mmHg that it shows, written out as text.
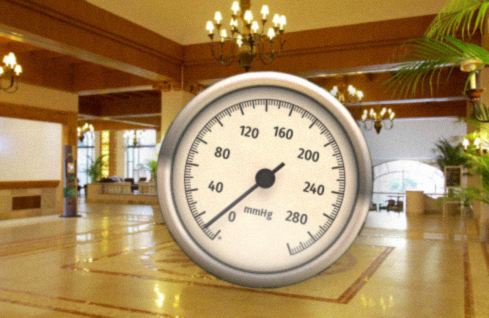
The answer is 10 mmHg
